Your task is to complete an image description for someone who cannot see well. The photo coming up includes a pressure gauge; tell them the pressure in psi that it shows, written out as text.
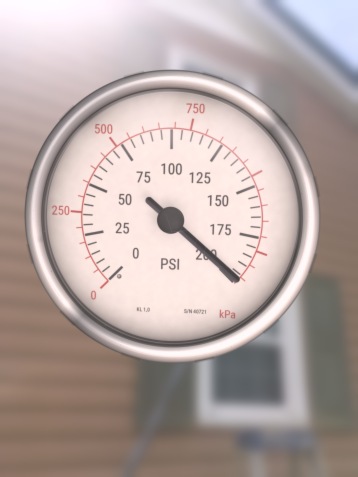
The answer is 197.5 psi
